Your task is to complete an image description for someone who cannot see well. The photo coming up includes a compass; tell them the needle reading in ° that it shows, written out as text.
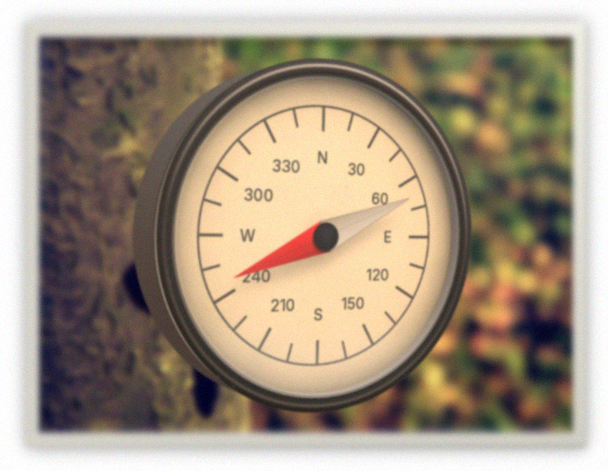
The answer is 247.5 °
